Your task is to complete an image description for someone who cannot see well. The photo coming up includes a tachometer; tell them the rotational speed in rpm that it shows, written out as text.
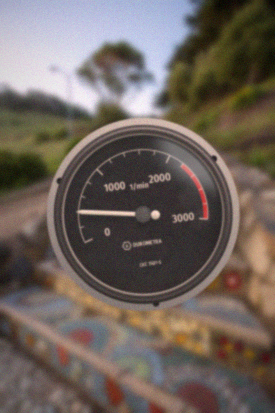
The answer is 400 rpm
